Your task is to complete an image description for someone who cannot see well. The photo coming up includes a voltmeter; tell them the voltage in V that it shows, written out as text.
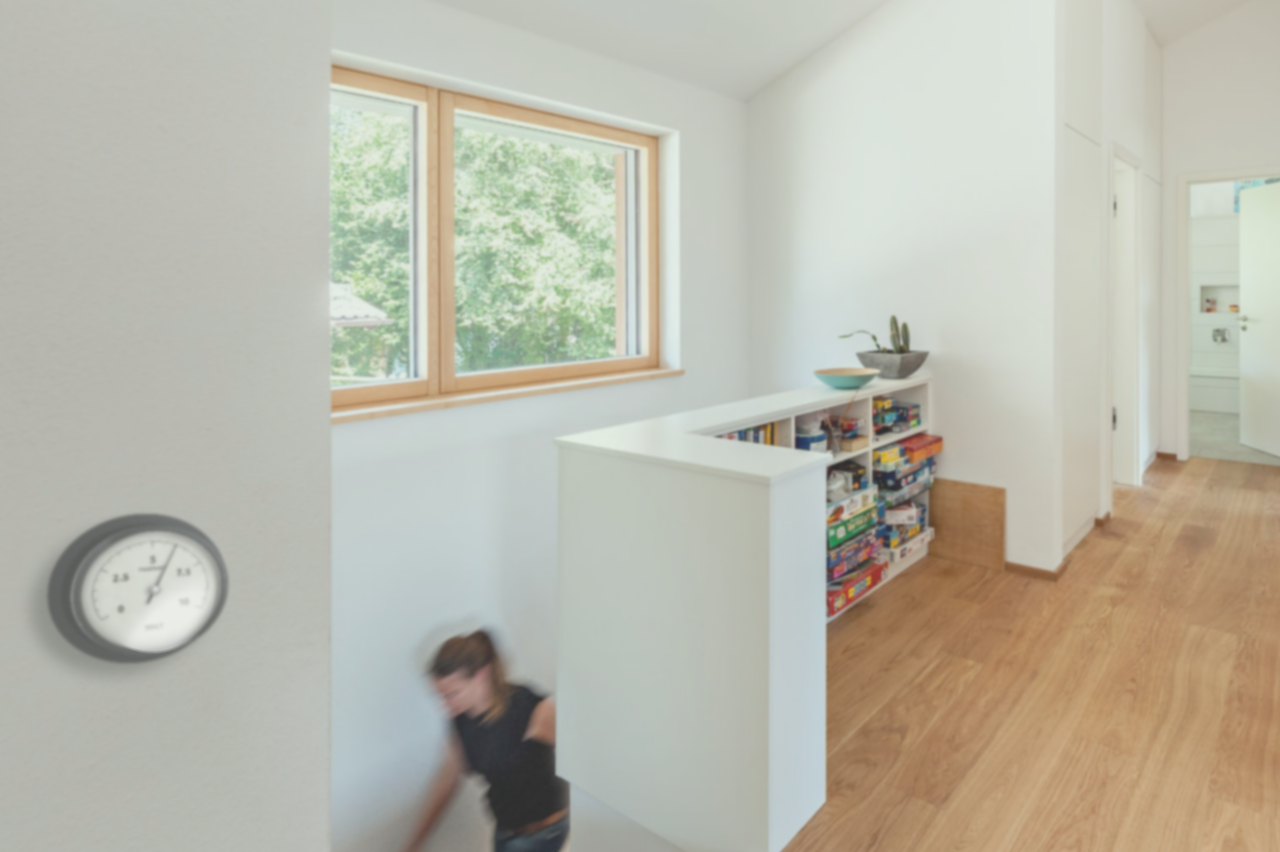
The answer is 6 V
